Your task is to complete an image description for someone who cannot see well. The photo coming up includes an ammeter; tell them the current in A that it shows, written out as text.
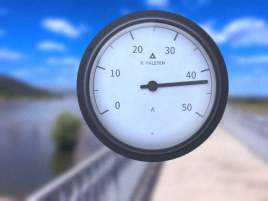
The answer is 42.5 A
